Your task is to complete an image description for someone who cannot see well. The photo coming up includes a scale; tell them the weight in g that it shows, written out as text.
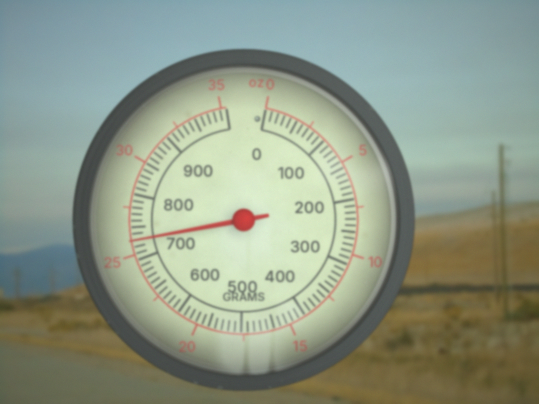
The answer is 730 g
